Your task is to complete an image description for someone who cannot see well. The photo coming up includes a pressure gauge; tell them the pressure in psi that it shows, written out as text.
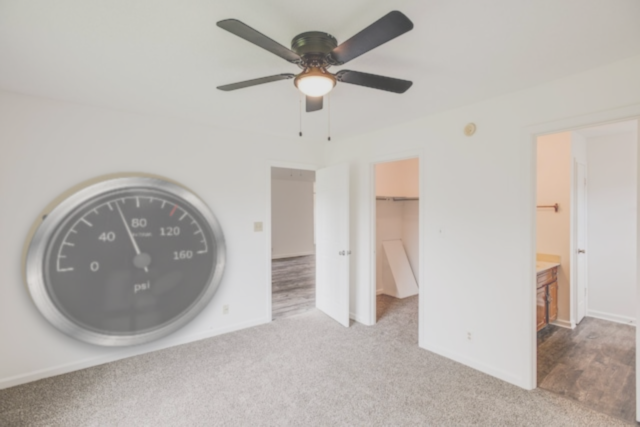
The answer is 65 psi
